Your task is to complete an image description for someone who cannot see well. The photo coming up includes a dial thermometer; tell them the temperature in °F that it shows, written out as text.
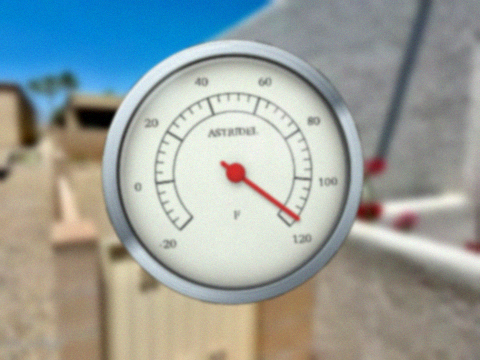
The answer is 116 °F
